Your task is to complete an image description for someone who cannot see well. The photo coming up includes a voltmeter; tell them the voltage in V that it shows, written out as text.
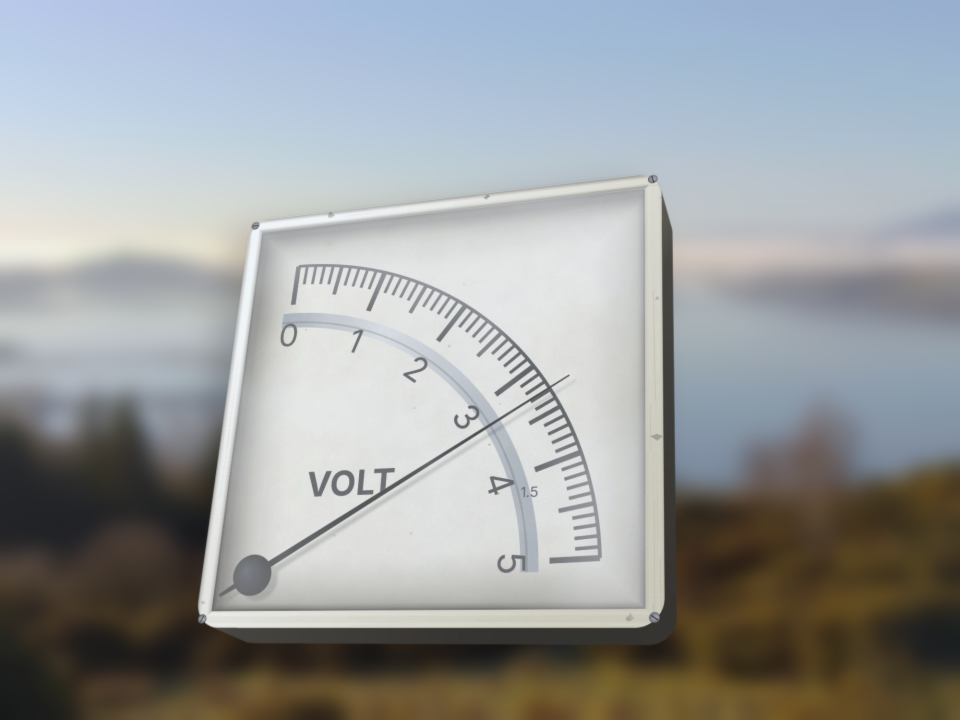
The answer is 3.3 V
